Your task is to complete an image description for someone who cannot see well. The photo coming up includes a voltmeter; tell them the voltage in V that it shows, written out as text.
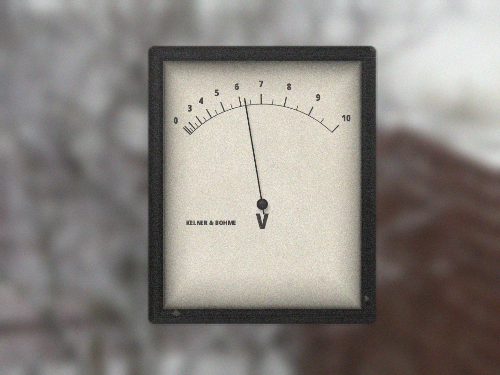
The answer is 6.25 V
